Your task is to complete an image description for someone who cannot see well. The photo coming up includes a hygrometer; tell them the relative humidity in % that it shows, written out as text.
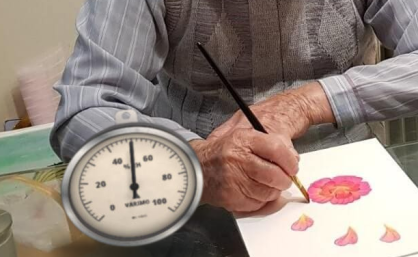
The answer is 50 %
